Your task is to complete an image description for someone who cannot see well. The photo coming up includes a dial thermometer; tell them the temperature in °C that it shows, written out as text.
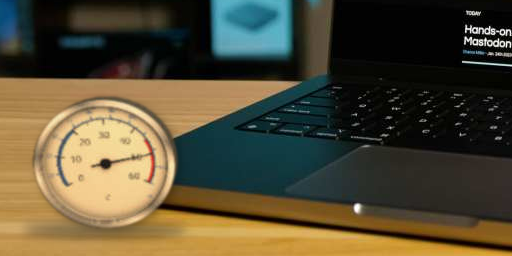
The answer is 50 °C
